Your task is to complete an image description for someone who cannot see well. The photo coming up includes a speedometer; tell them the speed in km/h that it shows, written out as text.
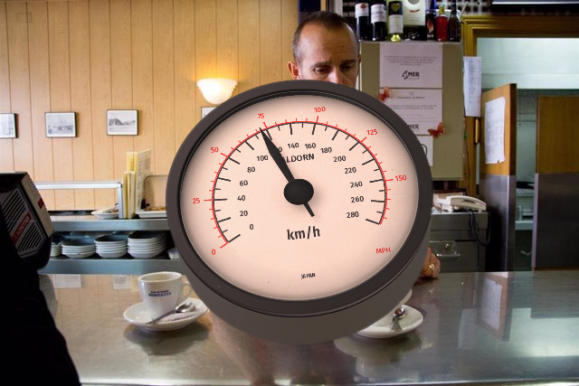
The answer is 115 km/h
